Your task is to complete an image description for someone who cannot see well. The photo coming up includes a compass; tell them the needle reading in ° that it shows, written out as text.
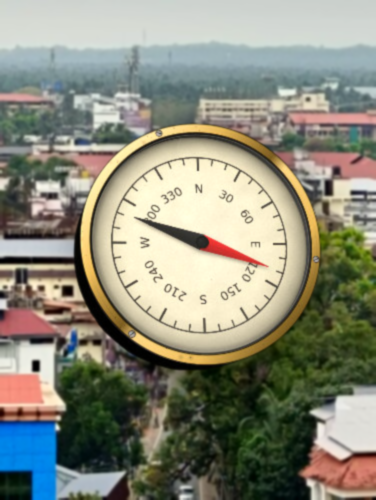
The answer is 110 °
